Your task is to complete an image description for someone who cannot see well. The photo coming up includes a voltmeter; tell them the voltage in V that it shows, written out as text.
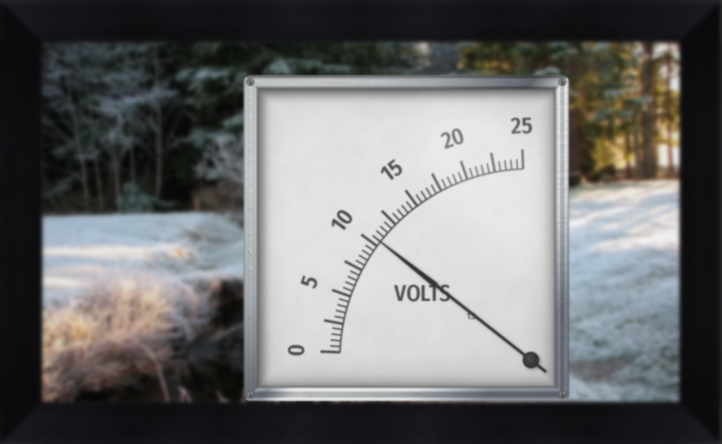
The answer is 10.5 V
